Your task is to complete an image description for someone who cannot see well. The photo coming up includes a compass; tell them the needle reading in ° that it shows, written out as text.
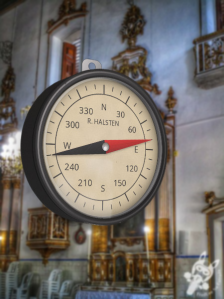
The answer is 80 °
